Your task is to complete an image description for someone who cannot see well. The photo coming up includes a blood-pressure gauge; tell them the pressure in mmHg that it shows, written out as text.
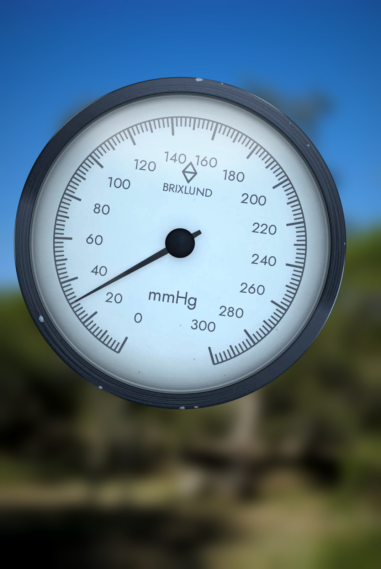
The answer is 30 mmHg
